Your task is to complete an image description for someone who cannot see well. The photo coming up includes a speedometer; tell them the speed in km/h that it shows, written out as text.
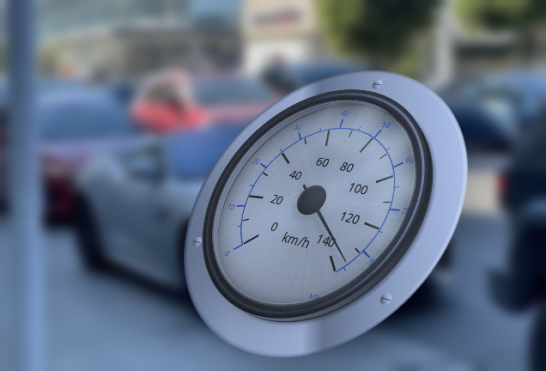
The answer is 135 km/h
